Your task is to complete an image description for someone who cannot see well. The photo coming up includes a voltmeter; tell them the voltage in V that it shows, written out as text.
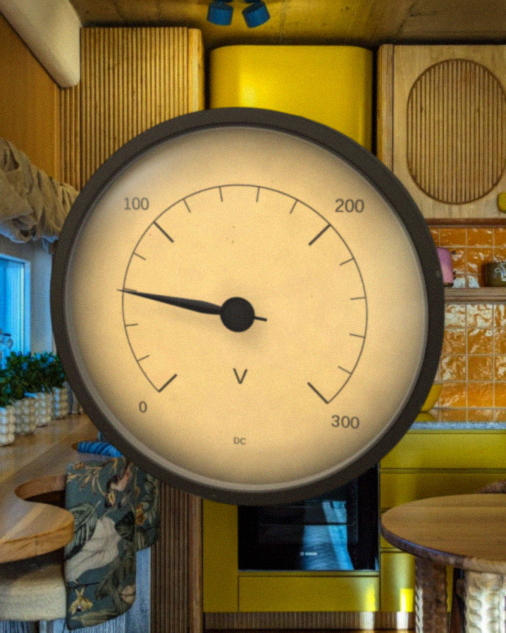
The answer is 60 V
